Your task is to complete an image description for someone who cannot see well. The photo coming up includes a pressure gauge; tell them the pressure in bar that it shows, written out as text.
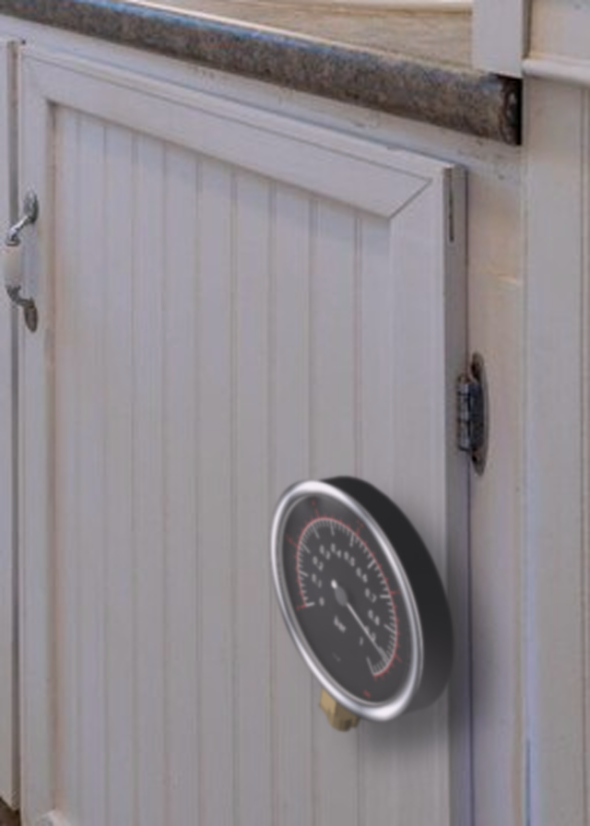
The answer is 0.9 bar
